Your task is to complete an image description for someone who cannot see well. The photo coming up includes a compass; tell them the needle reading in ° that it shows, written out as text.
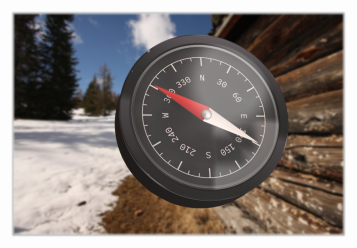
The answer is 300 °
